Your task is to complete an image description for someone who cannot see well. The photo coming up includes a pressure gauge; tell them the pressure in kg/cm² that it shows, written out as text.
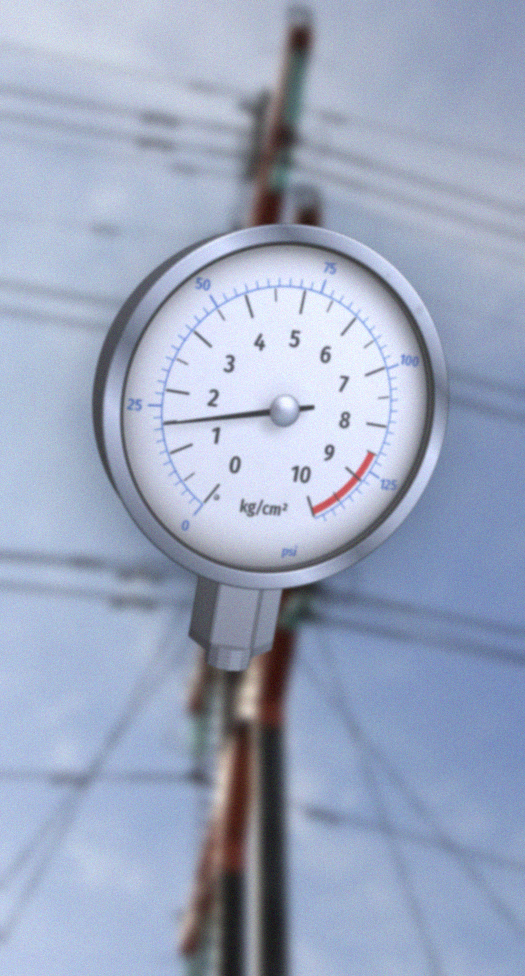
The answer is 1.5 kg/cm²
